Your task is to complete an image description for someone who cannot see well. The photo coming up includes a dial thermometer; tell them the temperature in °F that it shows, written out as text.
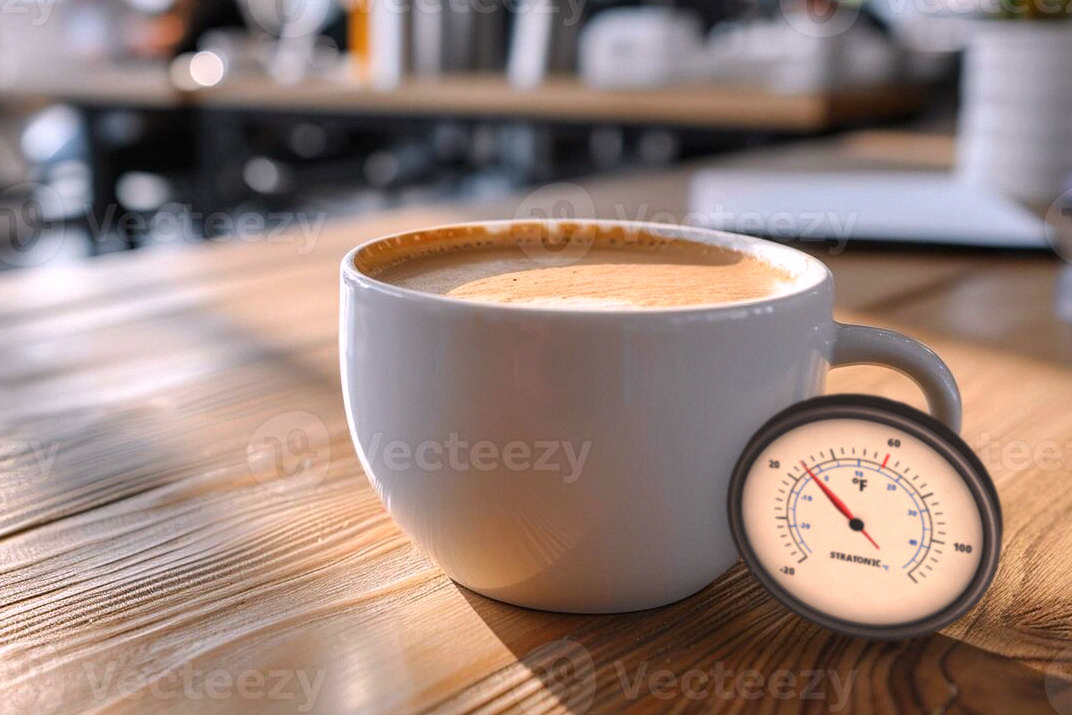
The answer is 28 °F
